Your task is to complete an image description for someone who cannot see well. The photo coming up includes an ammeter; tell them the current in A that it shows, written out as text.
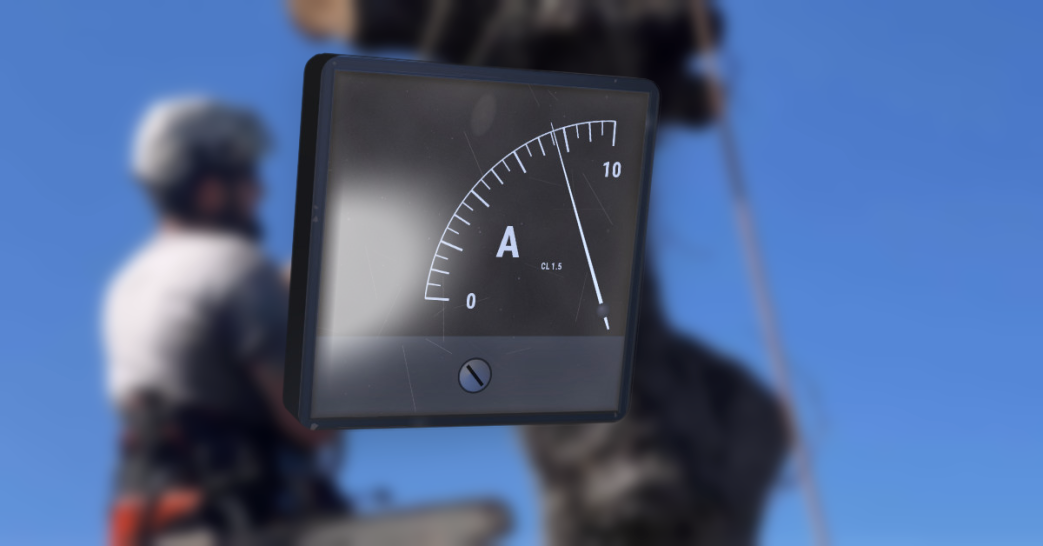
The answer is 7.5 A
